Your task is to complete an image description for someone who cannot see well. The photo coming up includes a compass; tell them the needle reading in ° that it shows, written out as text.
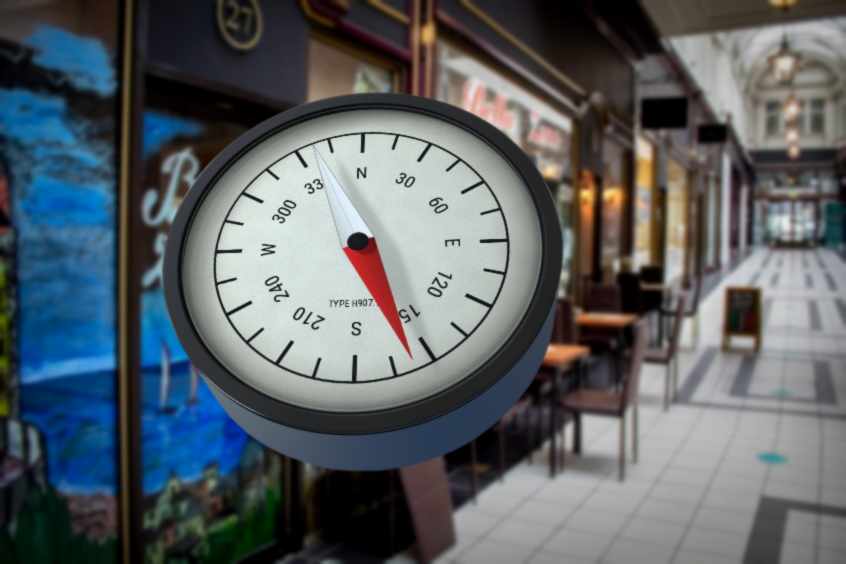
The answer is 157.5 °
